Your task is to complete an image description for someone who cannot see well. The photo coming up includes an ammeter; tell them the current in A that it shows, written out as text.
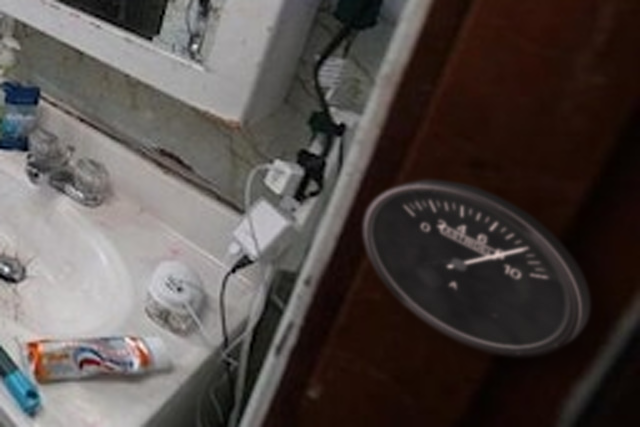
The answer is 8 A
